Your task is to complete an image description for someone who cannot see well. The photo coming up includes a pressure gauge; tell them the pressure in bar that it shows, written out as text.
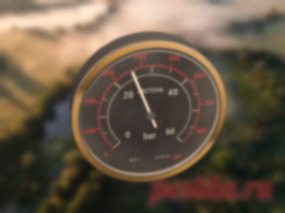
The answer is 25 bar
